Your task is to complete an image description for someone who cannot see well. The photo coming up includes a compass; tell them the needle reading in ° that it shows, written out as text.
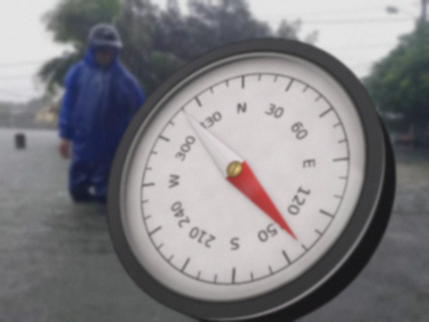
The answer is 140 °
